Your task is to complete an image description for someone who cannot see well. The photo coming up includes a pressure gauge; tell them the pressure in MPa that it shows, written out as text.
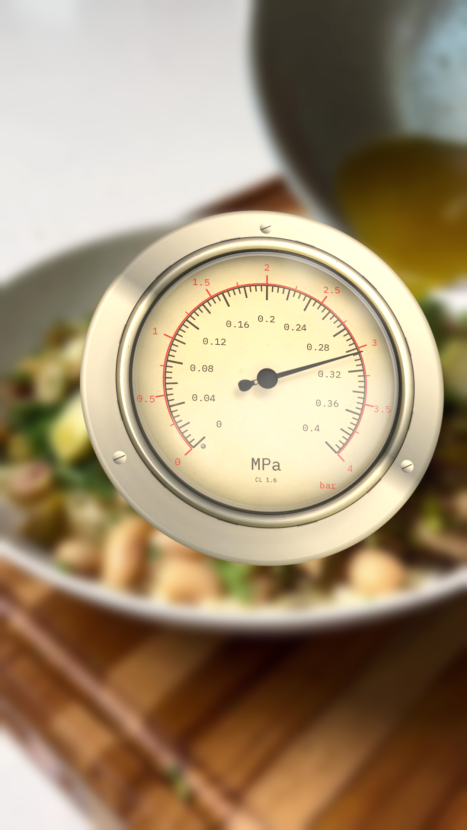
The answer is 0.305 MPa
